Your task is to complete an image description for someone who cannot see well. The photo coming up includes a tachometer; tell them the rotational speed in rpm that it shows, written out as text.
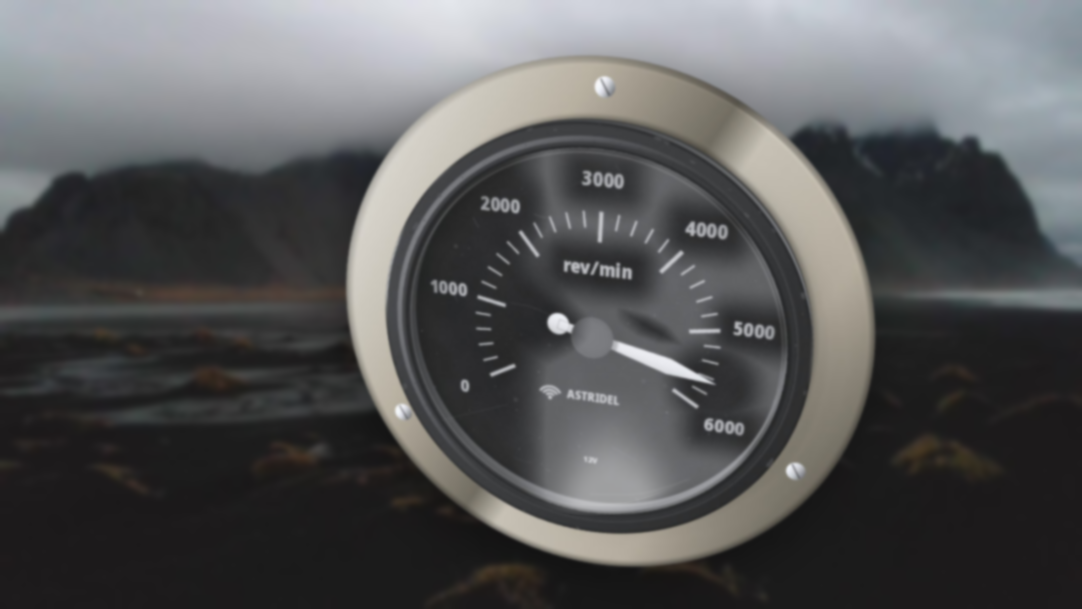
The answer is 5600 rpm
